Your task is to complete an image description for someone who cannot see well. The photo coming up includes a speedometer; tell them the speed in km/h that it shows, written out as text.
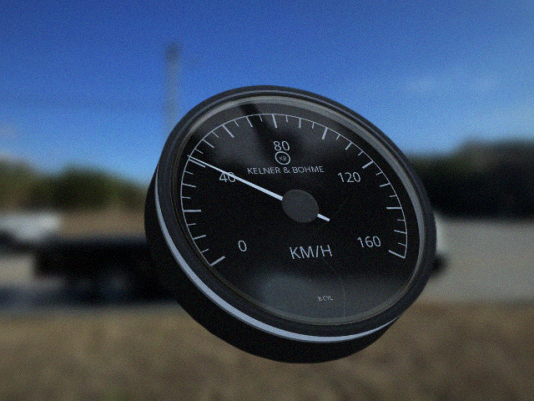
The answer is 40 km/h
